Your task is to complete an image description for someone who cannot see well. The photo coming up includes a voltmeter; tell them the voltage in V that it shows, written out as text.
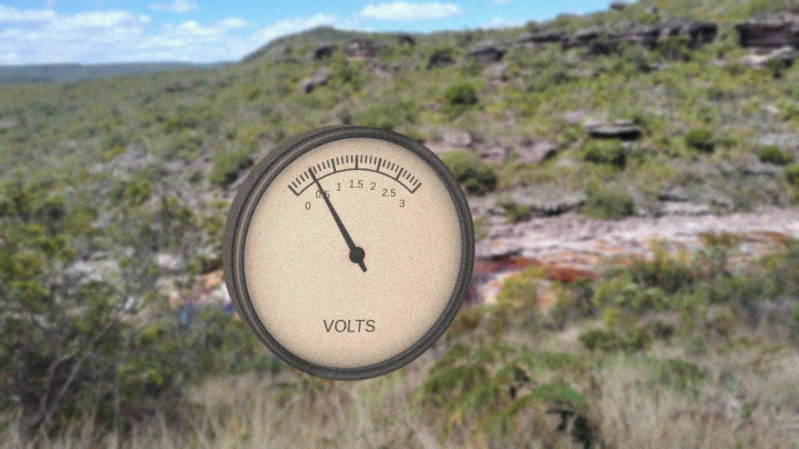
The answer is 0.5 V
